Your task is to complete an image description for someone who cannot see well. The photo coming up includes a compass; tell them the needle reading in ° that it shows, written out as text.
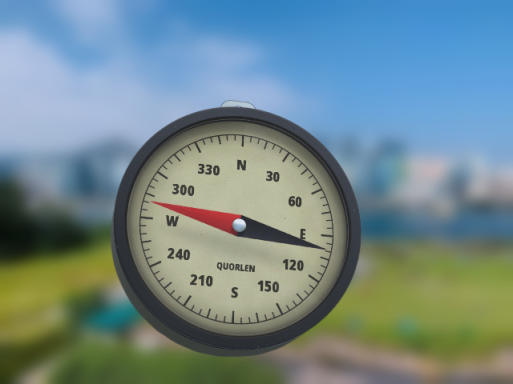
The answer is 280 °
